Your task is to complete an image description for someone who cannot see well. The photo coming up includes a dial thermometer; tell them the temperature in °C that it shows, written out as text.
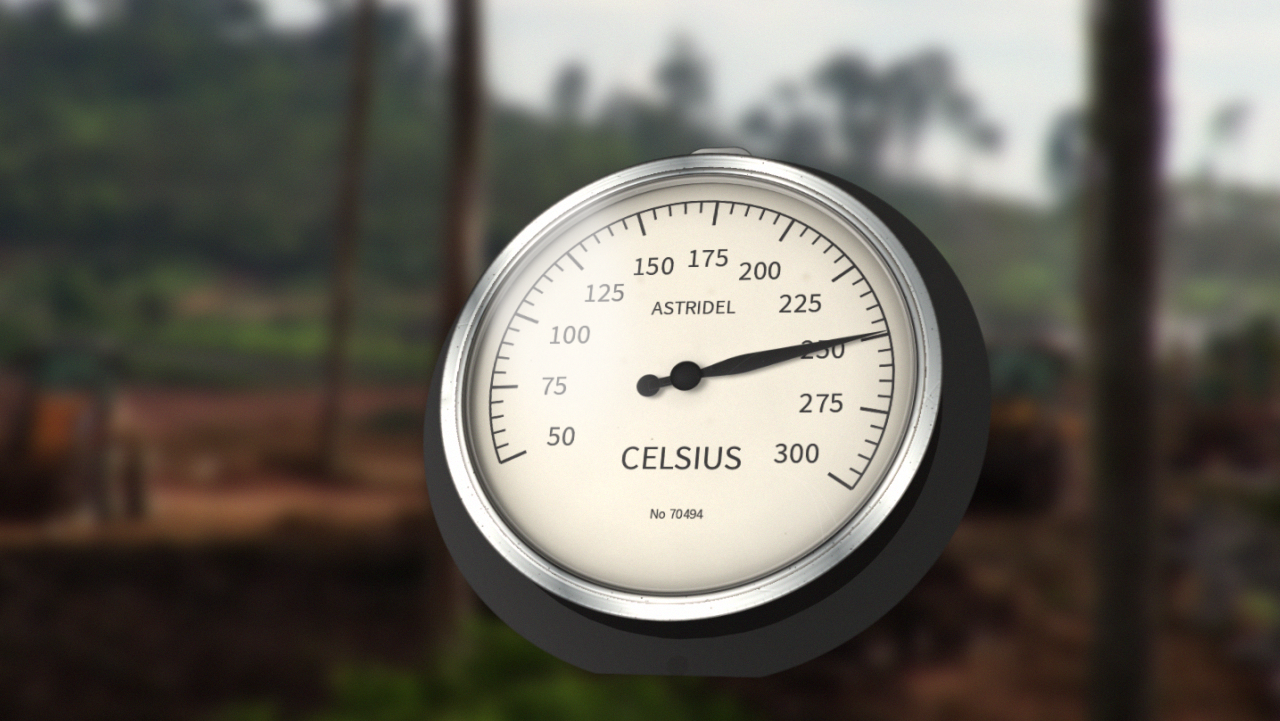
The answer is 250 °C
